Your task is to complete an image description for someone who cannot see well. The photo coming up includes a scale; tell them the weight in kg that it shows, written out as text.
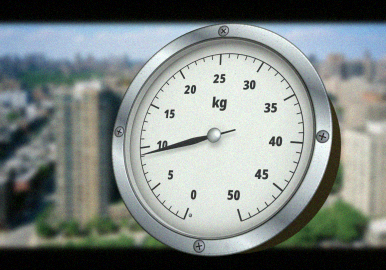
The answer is 9 kg
